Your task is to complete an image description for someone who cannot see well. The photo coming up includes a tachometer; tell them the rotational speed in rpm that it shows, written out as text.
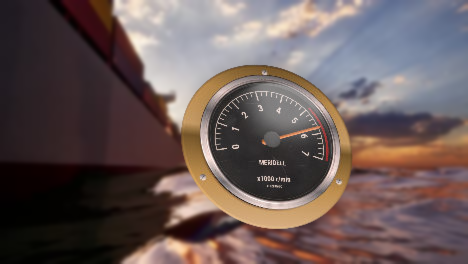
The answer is 5800 rpm
